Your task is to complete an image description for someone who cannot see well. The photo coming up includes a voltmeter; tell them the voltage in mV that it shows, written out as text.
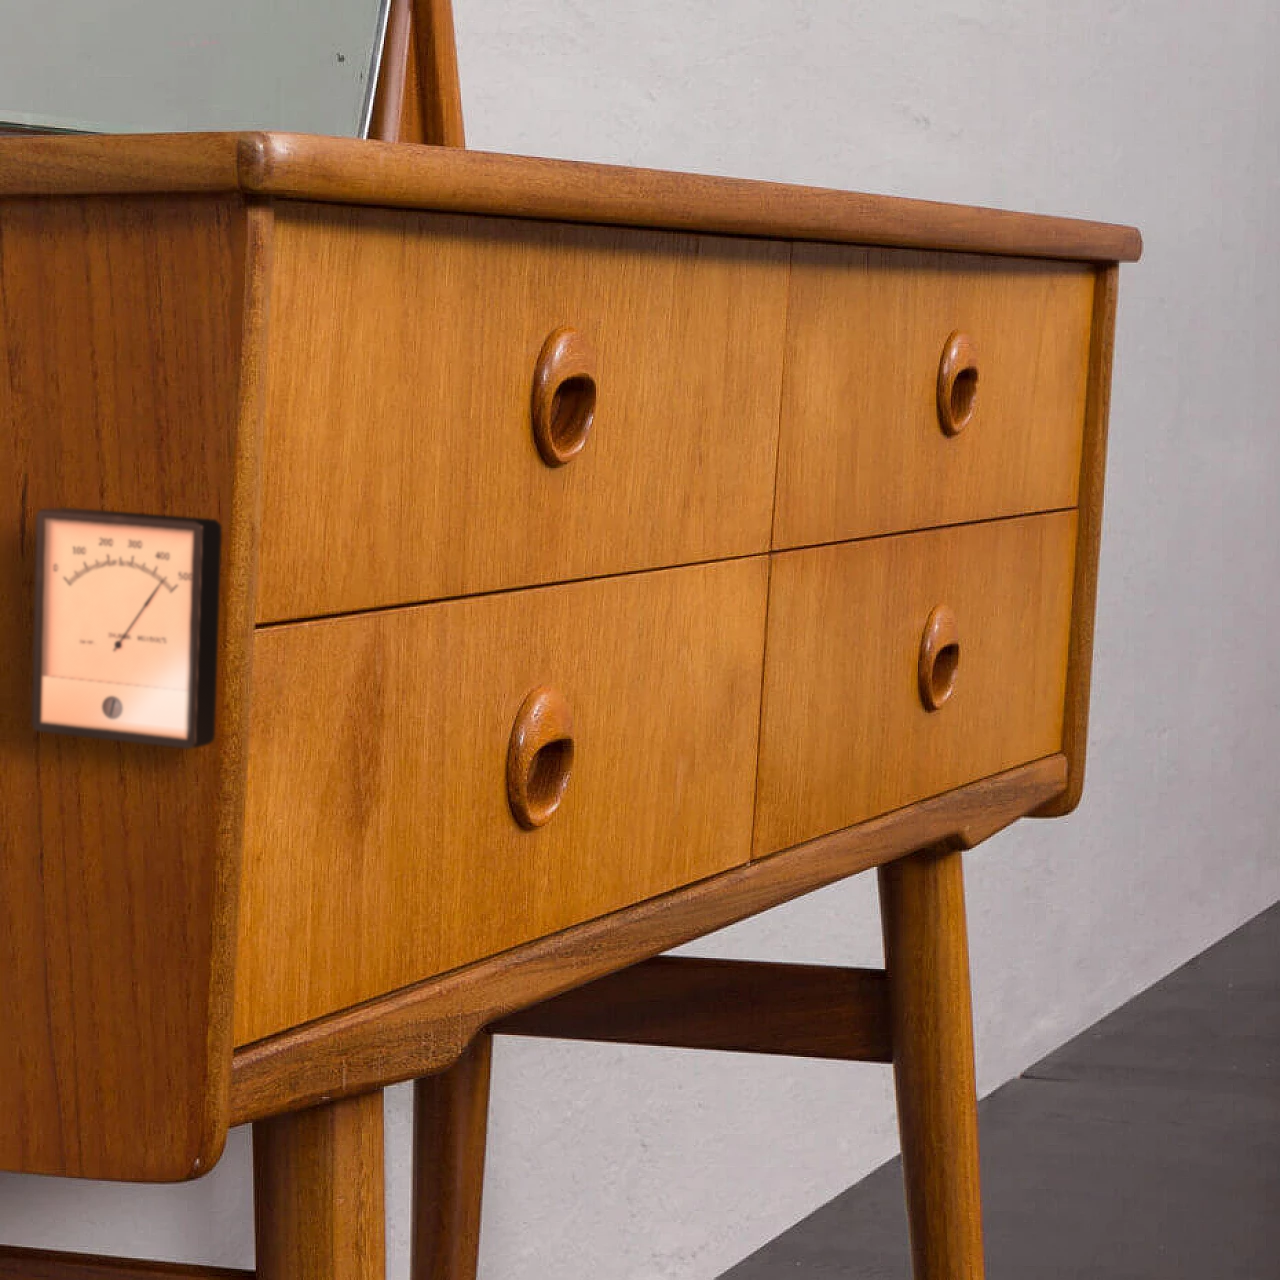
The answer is 450 mV
